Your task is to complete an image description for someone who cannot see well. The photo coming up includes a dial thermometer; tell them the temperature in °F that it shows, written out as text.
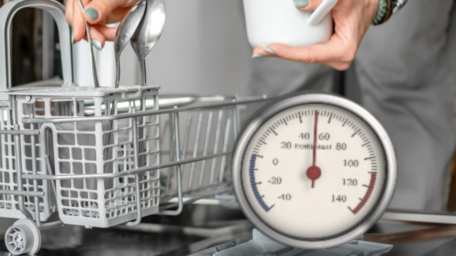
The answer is 50 °F
